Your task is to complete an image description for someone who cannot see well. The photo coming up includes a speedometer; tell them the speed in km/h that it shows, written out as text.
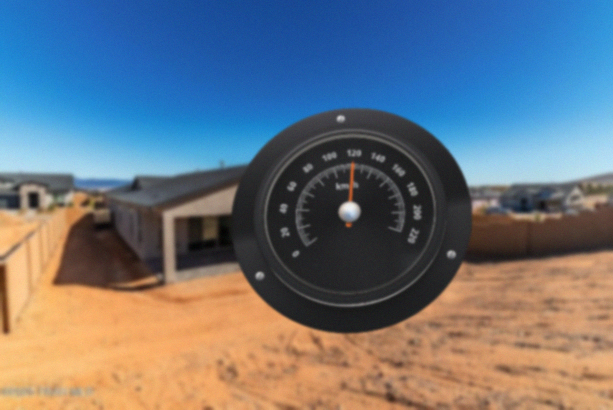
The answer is 120 km/h
